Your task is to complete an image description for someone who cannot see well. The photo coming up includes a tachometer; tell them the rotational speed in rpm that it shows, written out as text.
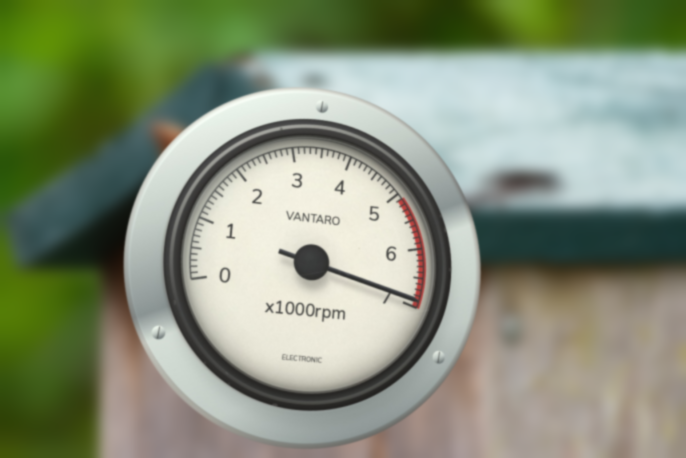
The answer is 6900 rpm
